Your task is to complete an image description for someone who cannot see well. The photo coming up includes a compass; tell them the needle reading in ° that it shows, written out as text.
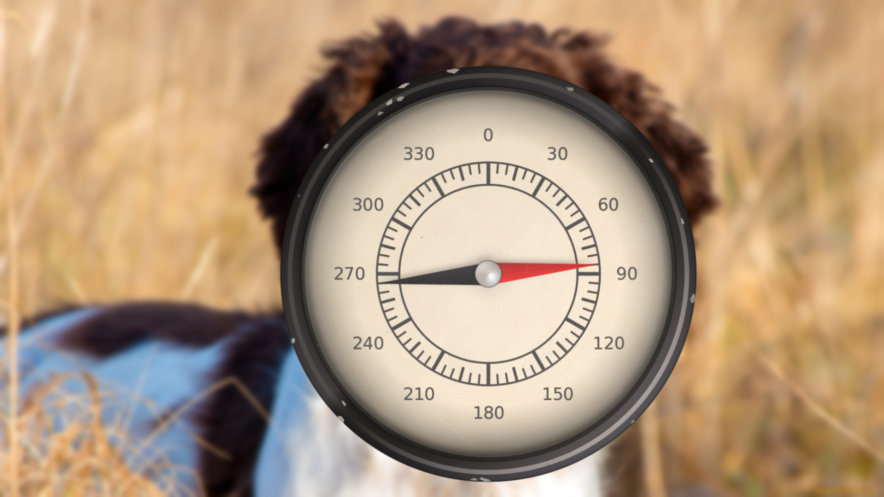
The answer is 85 °
